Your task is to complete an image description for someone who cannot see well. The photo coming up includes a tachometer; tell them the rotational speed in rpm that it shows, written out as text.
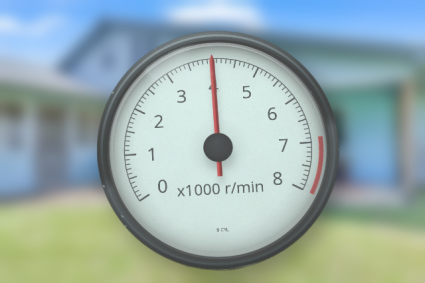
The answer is 4000 rpm
